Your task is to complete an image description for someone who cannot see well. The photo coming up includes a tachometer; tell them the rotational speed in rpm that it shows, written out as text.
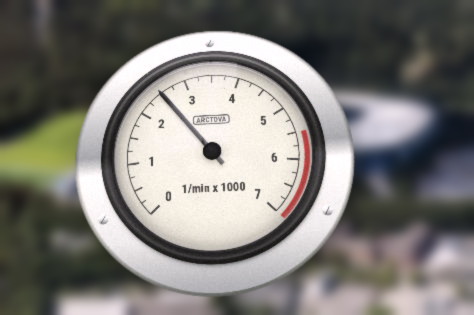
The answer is 2500 rpm
